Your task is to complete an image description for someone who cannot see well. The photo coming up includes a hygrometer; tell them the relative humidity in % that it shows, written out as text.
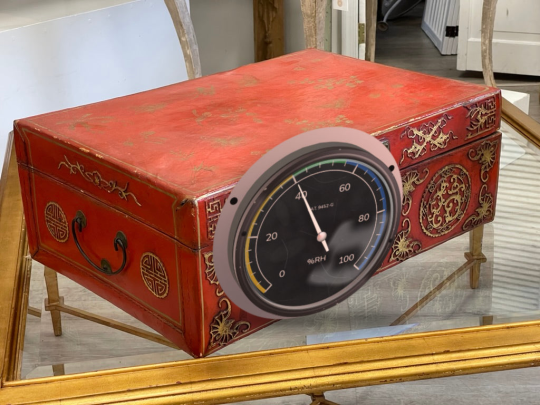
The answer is 40 %
